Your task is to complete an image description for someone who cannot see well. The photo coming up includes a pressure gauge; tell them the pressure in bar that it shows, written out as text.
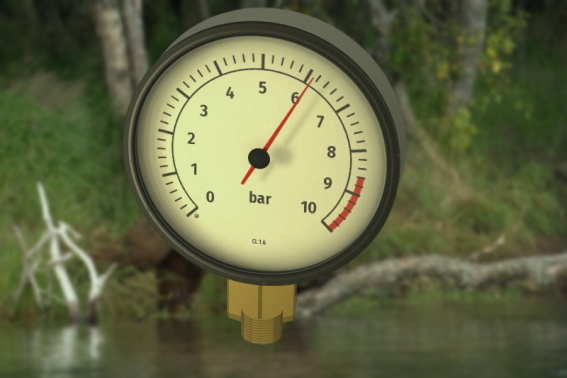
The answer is 6.1 bar
